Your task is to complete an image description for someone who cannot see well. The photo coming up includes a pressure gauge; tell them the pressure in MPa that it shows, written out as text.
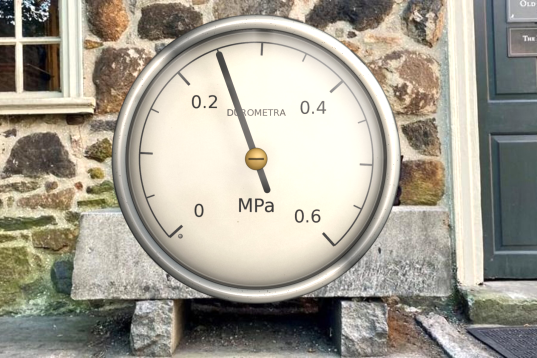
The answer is 0.25 MPa
